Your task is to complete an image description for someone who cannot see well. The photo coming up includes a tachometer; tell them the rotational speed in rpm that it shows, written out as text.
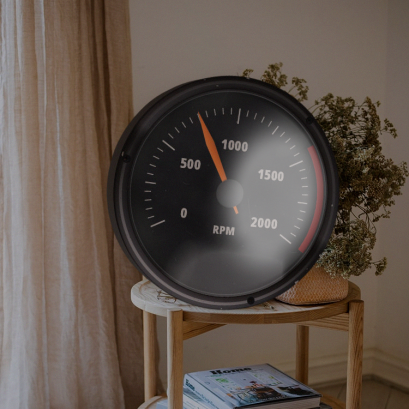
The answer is 750 rpm
